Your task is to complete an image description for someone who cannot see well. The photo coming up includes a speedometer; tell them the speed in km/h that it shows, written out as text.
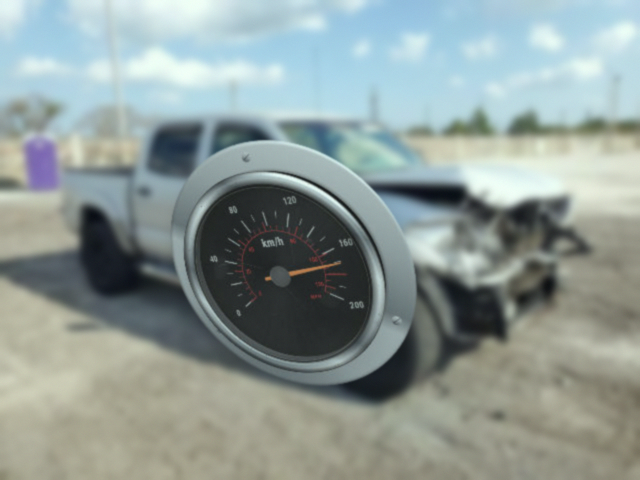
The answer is 170 km/h
